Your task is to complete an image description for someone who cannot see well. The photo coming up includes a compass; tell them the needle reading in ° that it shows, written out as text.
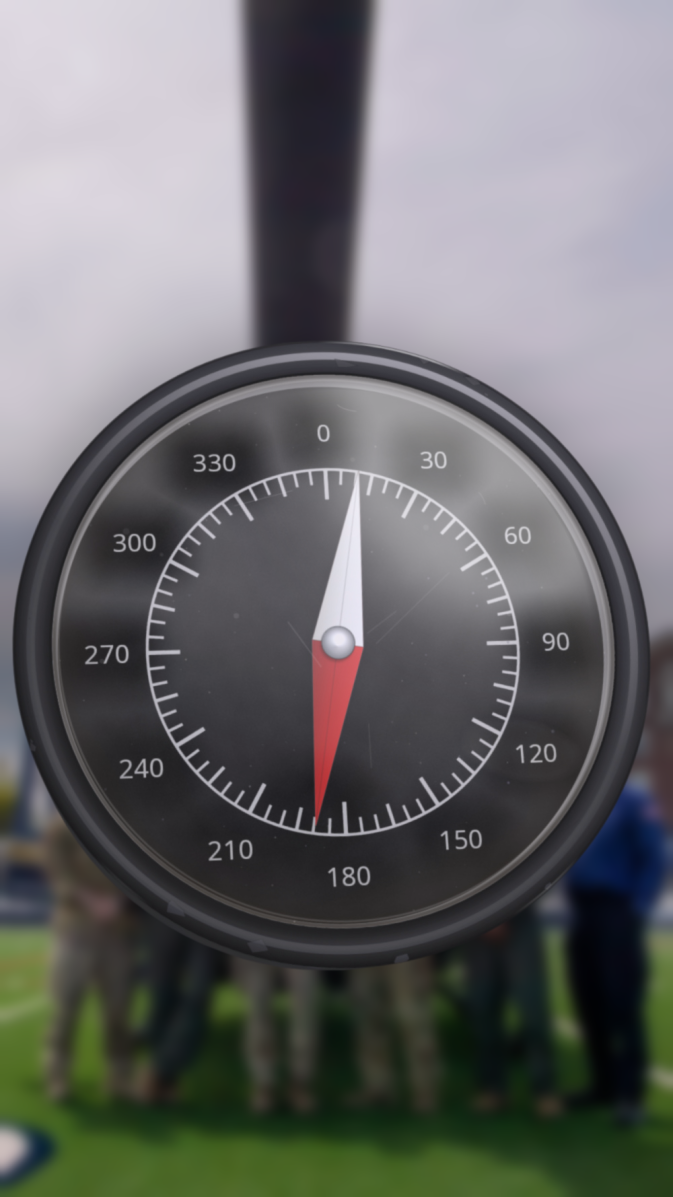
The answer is 190 °
